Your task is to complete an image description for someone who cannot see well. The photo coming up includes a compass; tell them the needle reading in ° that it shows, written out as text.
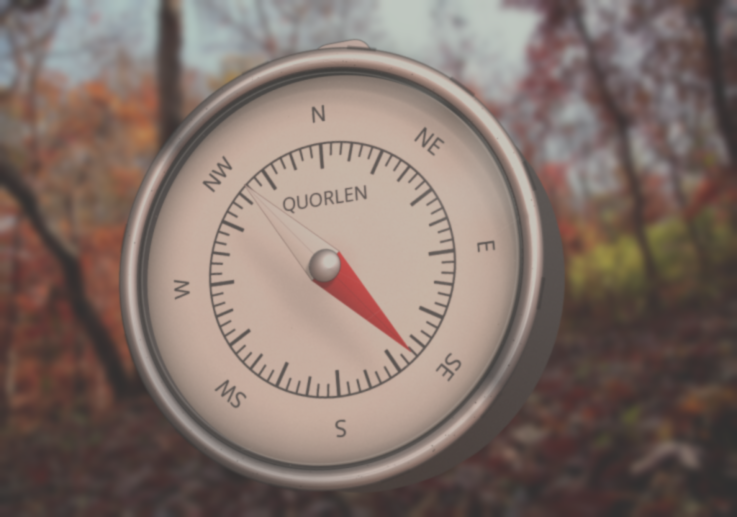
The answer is 140 °
